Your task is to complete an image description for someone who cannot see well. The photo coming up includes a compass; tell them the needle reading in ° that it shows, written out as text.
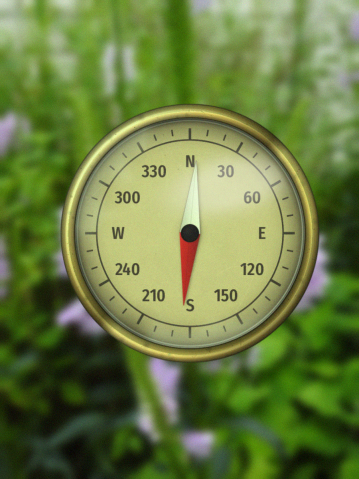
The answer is 185 °
